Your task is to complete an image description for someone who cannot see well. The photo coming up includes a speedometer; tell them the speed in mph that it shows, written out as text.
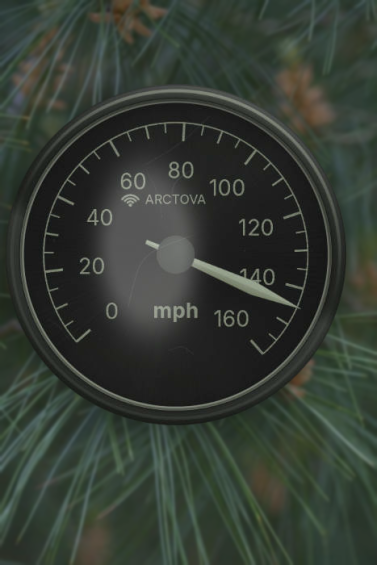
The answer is 145 mph
